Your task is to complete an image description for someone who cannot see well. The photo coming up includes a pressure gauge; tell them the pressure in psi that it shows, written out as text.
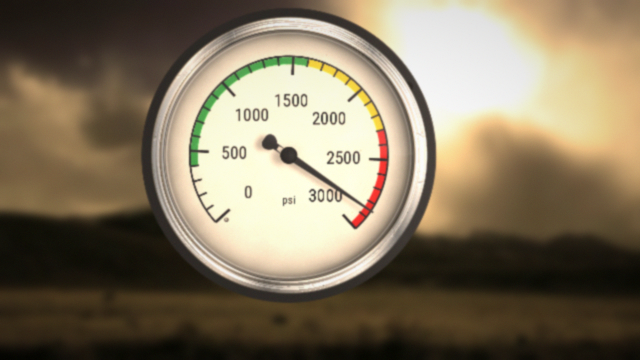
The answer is 2850 psi
